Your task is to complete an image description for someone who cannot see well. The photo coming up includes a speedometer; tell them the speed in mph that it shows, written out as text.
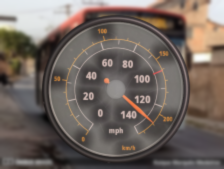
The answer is 130 mph
